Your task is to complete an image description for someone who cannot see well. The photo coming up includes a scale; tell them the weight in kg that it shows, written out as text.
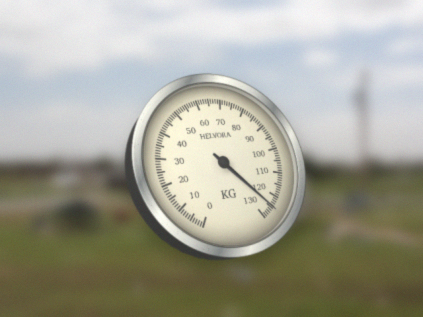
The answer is 125 kg
